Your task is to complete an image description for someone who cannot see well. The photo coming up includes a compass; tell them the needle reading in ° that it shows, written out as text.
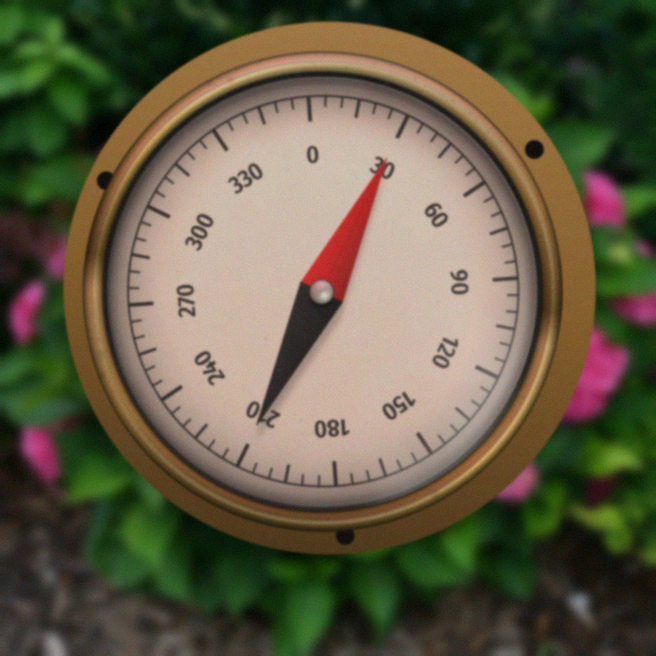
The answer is 30 °
